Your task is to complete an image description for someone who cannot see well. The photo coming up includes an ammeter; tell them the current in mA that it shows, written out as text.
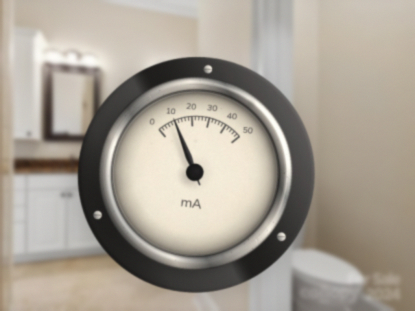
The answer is 10 mA
